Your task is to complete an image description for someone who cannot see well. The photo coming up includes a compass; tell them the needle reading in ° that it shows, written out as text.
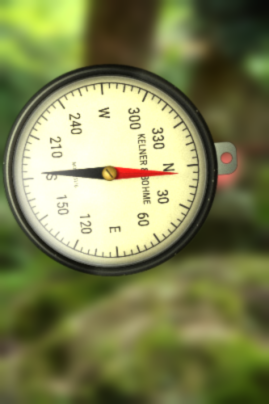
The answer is 5 °
